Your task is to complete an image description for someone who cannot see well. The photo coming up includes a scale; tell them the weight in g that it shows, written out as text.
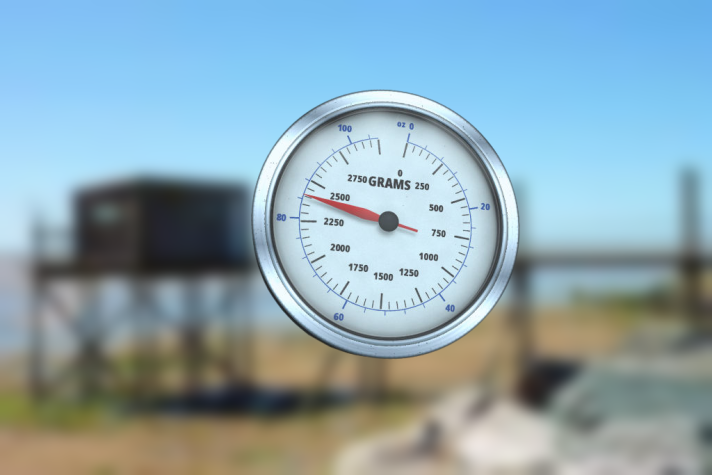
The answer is 2400 g
